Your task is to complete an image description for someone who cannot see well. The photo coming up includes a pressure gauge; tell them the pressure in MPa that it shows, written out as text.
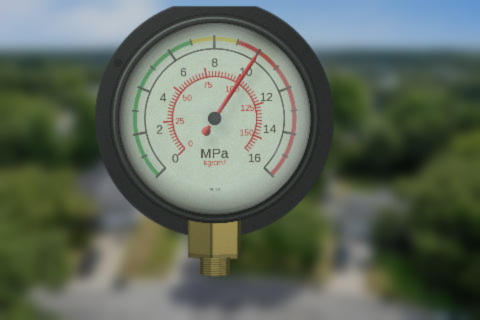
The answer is 10 MPa
